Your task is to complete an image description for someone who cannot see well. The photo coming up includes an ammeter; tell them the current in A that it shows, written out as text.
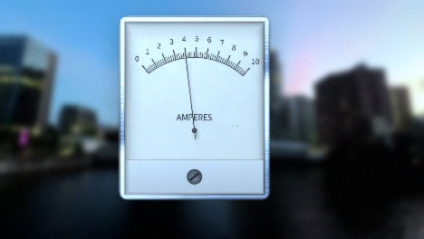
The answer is 4 A
